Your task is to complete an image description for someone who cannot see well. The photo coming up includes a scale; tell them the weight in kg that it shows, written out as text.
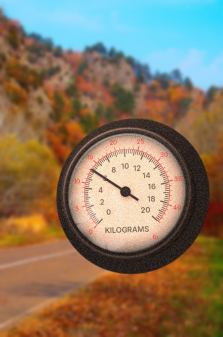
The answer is 6 kg
